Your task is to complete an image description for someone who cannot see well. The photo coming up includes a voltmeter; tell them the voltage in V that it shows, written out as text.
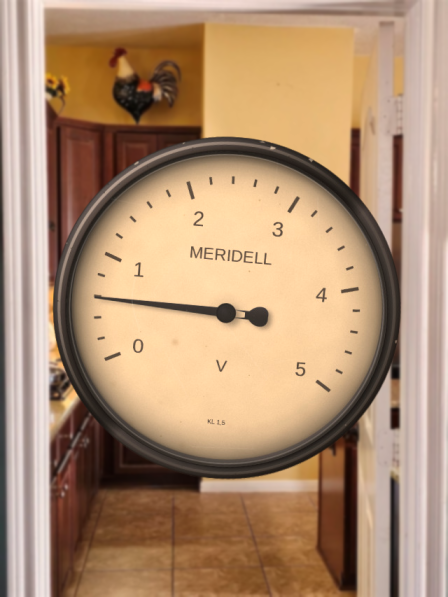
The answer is 0.6 V
